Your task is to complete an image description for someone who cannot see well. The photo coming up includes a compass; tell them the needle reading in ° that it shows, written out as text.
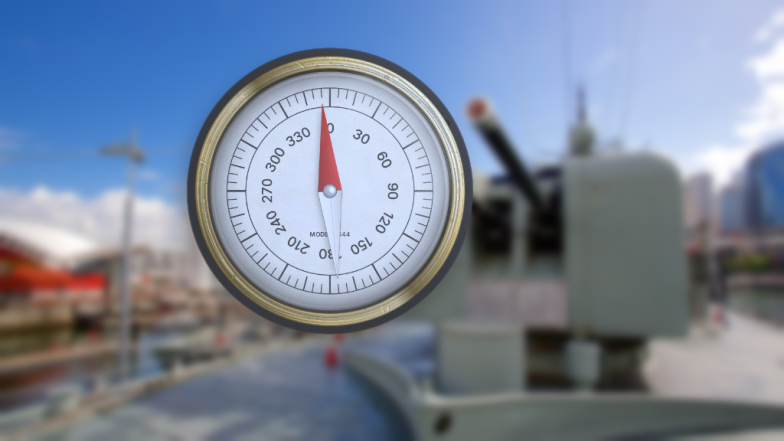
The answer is 355 °
